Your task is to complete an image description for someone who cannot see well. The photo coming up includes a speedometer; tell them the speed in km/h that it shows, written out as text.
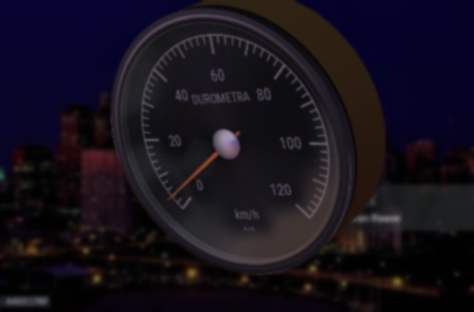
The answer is 4 km/h
